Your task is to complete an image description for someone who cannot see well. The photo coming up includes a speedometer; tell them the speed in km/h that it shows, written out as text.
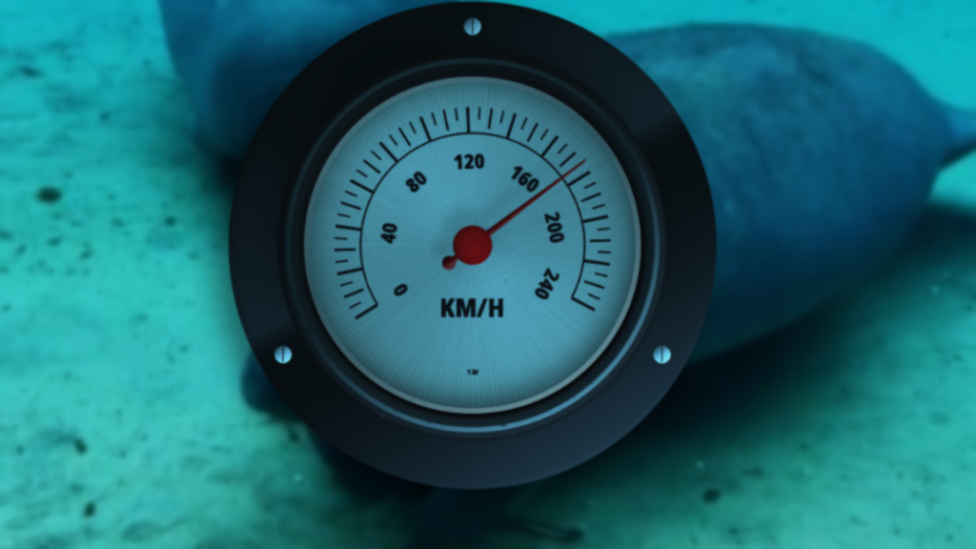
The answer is 175 km/h
